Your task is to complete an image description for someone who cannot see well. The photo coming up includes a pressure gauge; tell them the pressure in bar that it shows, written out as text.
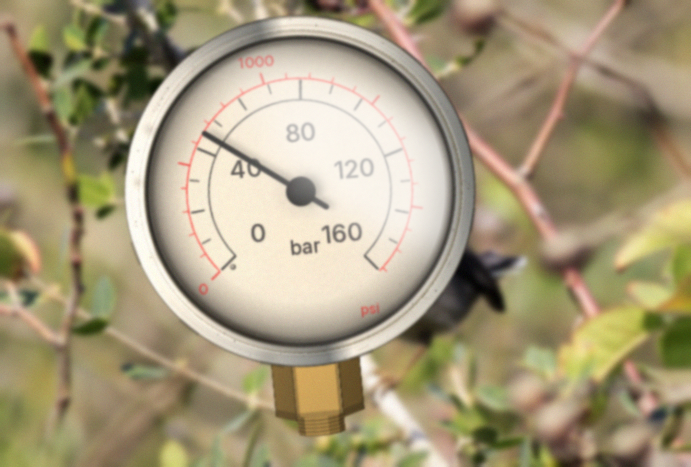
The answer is 45 bar
